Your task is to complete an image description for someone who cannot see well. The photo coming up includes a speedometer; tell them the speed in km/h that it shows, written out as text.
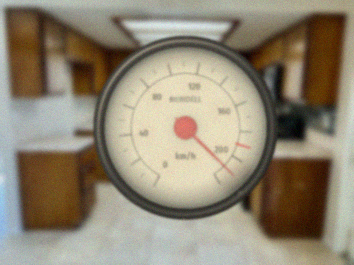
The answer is 210 km/h
